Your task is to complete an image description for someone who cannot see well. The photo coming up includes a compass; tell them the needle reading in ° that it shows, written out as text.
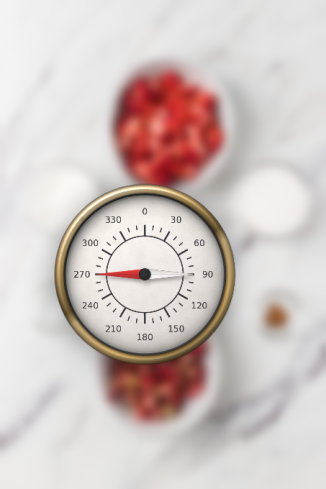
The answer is 270 °
